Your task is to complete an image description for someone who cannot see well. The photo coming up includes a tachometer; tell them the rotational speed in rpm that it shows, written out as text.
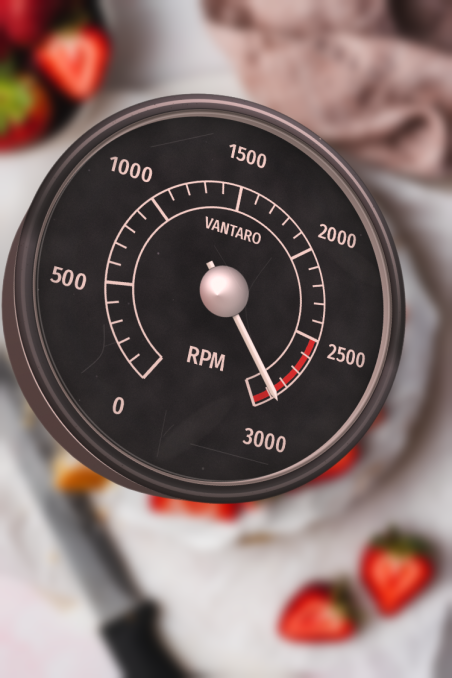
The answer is 2900 rpm
